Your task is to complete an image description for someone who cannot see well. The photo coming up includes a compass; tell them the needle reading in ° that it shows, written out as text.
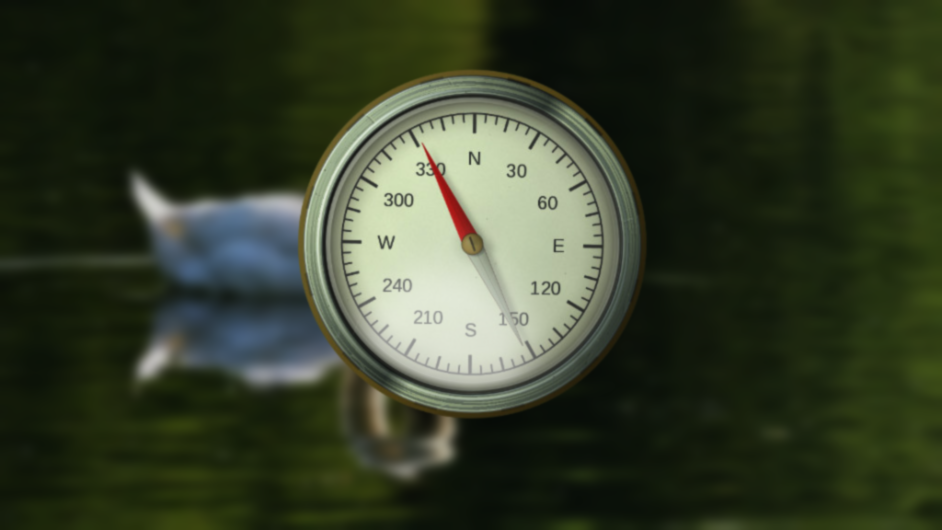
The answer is 332.5 °
